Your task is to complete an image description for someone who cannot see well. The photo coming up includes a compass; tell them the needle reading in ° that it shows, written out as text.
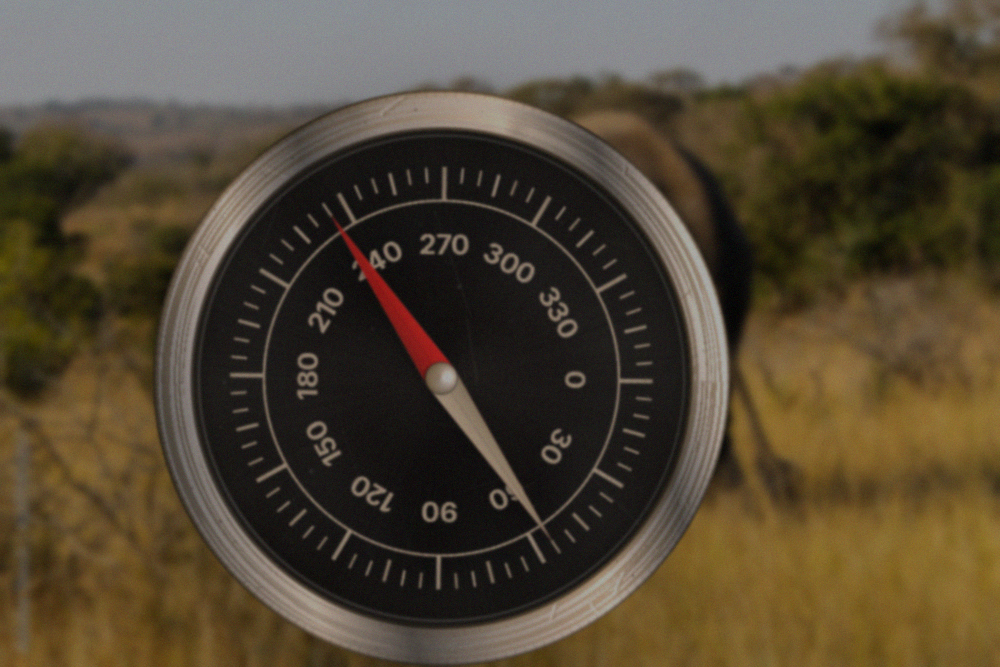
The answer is 235 °
